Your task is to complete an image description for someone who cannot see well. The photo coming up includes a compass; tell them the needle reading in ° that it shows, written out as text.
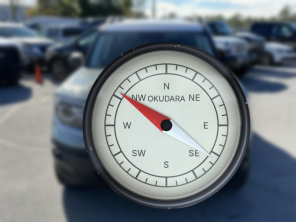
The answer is 305 °
